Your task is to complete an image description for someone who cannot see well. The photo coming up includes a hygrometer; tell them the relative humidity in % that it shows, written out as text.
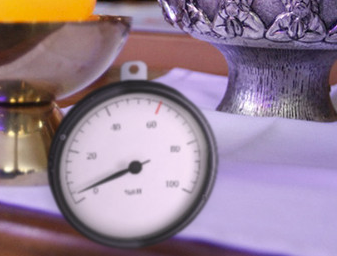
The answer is 4 %
